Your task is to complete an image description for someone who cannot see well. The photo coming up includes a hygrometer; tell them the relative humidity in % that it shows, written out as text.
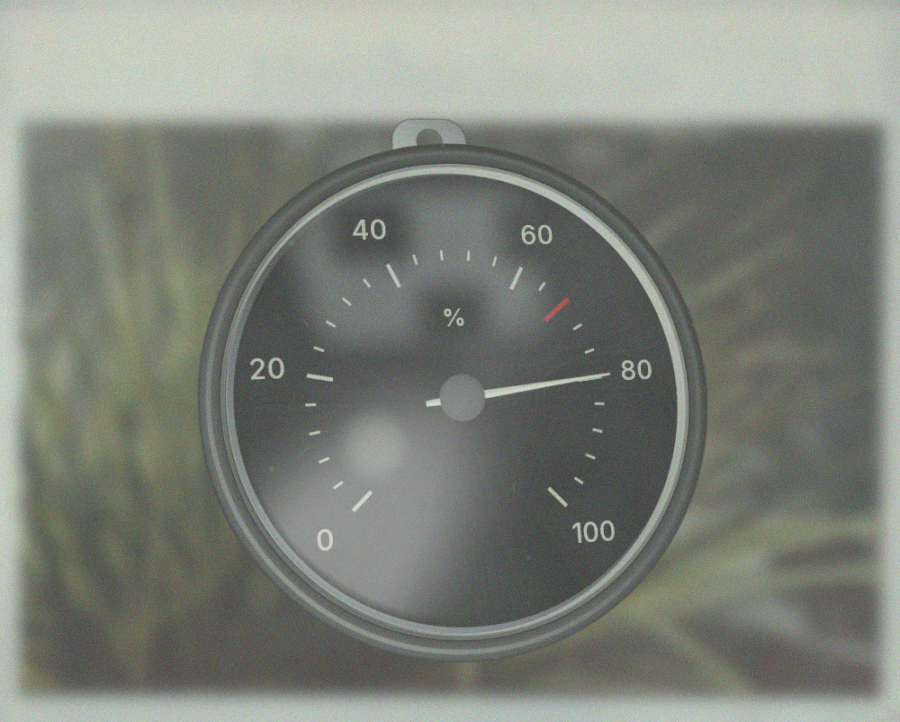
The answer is 80 %
